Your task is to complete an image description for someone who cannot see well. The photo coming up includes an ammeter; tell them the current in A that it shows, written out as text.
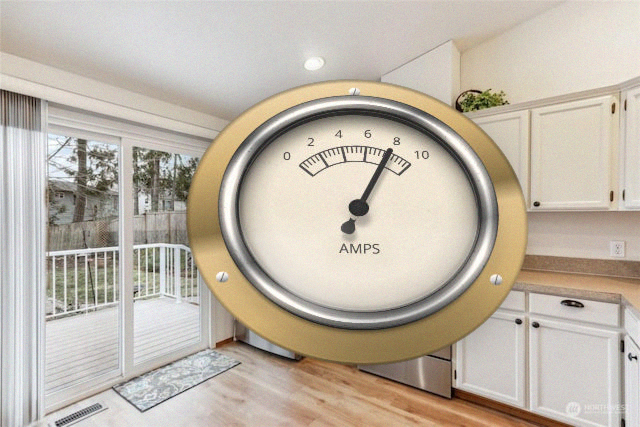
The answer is 8 A
